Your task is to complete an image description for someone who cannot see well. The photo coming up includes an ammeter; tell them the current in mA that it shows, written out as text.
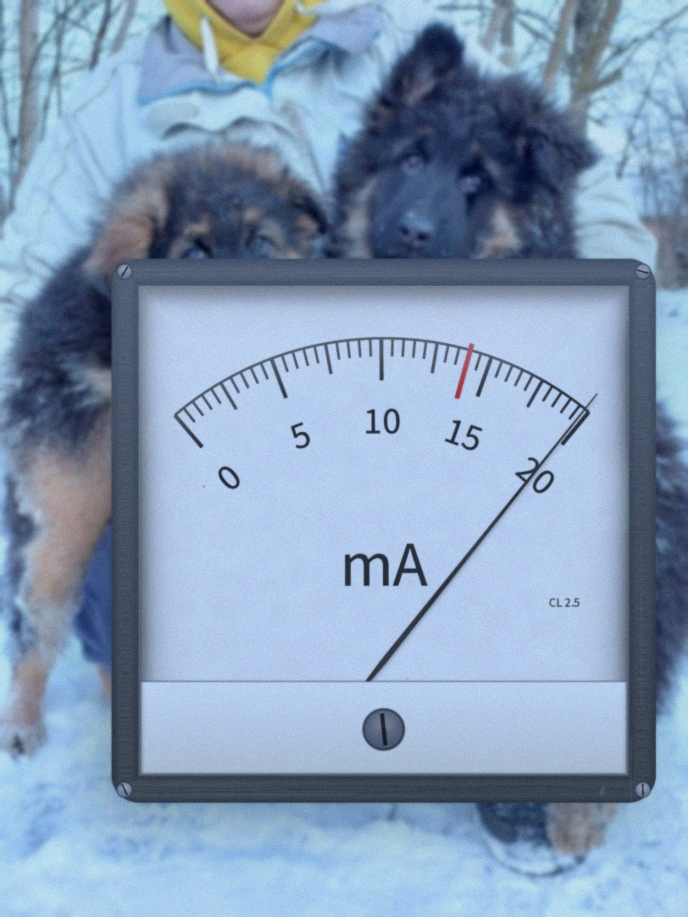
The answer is 19.75 mA
